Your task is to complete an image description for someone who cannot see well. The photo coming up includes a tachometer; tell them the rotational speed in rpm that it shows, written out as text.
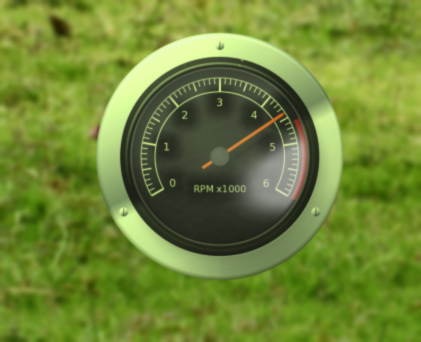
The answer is 4400 rpm
